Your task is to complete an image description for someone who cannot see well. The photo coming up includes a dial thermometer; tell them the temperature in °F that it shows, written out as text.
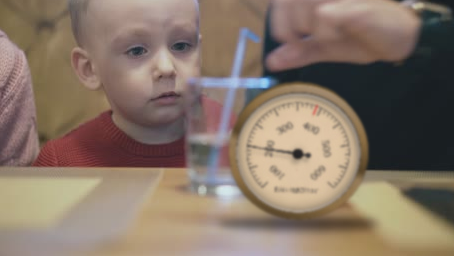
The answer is 200 °F
